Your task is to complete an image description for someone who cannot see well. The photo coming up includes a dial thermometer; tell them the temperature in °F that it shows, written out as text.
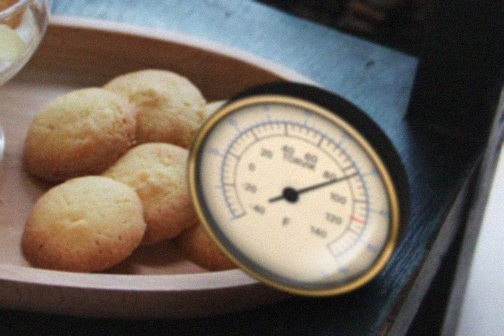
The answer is 84 °F
